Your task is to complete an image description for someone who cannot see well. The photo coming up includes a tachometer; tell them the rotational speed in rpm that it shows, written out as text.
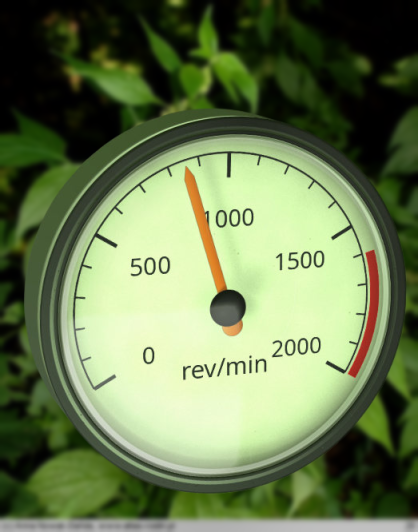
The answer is 850 rpm
